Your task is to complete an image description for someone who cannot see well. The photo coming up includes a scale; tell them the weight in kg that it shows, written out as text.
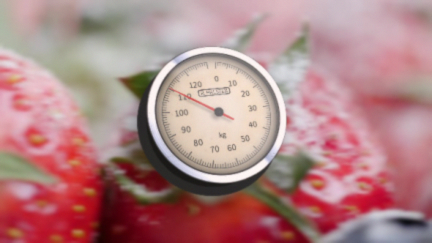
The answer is 110 kg
